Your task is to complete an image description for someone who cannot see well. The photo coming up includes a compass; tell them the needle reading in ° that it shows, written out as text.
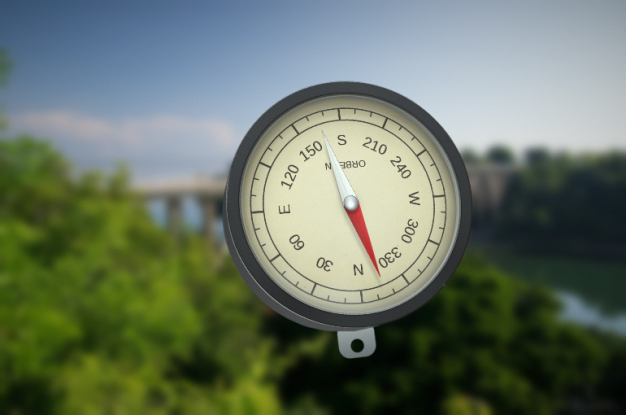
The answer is 345 °
